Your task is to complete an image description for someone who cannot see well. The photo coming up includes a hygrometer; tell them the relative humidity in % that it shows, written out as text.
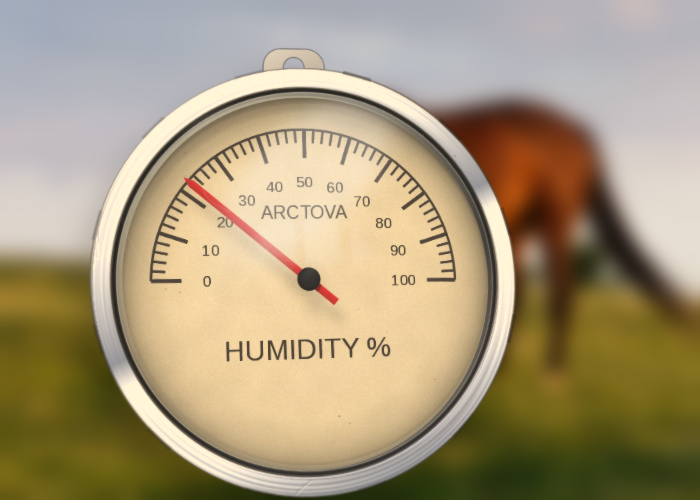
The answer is 22 %
